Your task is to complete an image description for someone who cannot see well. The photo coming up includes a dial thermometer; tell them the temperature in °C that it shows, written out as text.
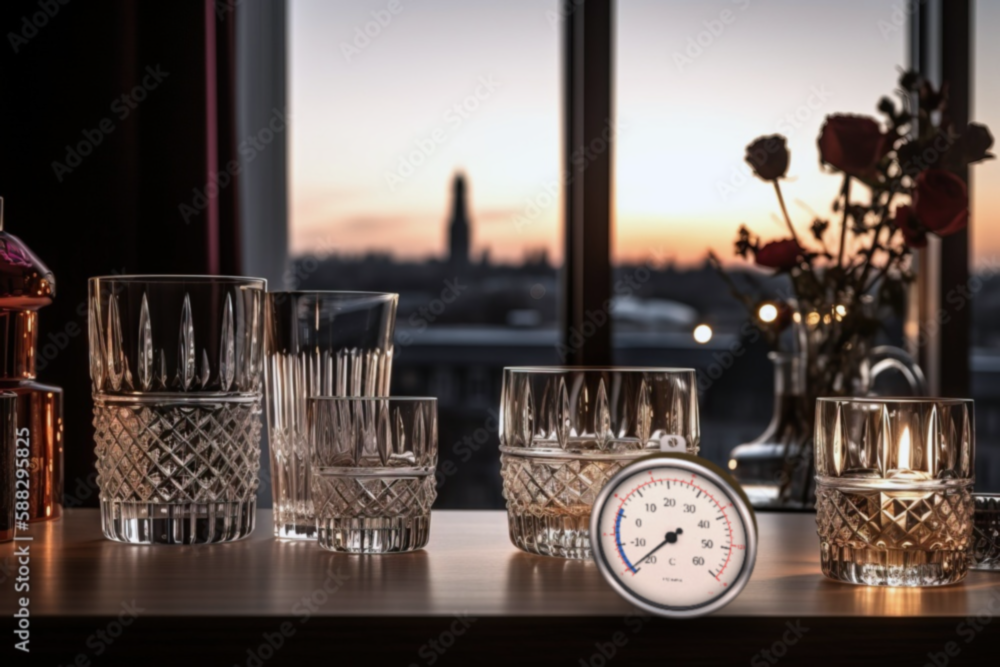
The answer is -18 °C
